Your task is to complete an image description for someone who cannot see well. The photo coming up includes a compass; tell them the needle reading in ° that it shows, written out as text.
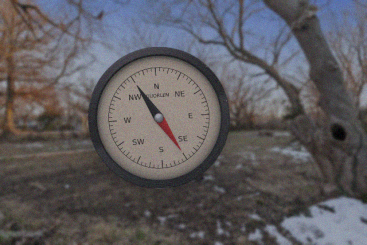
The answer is 150 °
